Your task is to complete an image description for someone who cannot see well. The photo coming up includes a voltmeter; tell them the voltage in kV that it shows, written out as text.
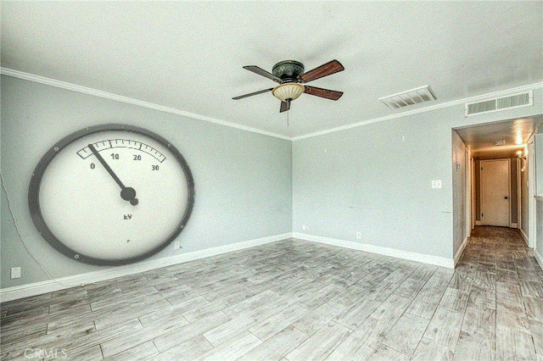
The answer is 4 kV
